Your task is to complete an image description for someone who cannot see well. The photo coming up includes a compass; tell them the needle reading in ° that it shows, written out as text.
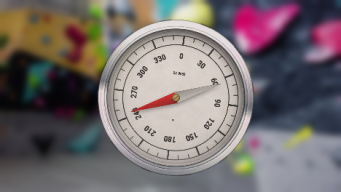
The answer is 245 °
